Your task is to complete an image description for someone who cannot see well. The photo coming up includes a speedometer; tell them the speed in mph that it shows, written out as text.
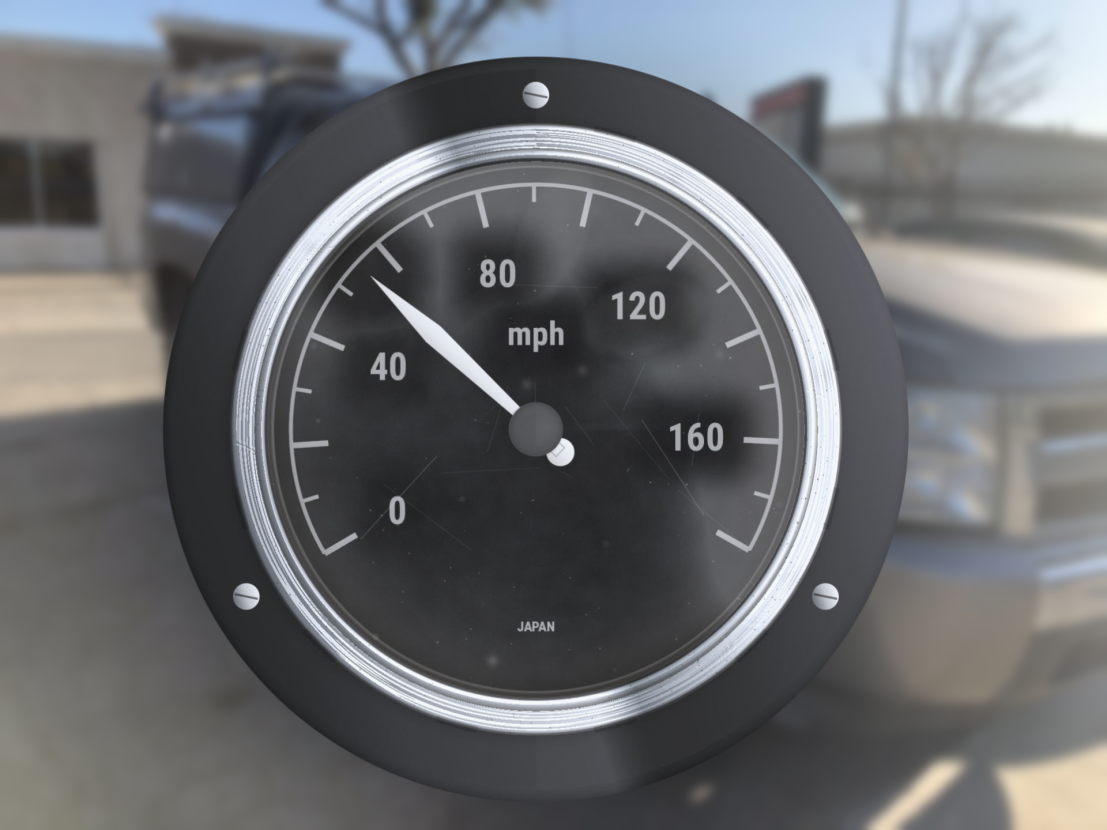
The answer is 55 mph
